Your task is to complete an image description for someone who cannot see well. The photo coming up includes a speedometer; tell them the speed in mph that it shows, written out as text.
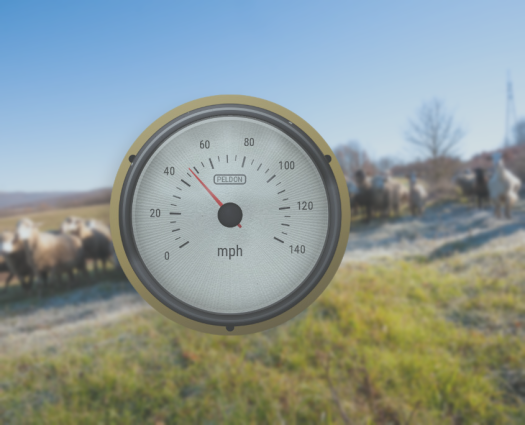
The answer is 47.5 mph
